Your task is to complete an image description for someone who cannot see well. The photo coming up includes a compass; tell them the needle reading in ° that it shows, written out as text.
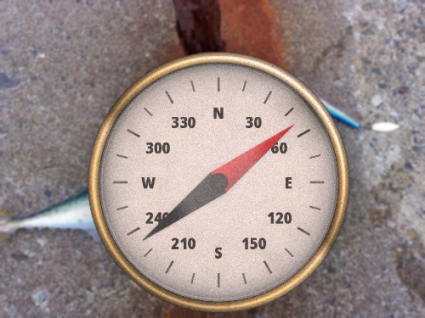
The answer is 52.5 °
